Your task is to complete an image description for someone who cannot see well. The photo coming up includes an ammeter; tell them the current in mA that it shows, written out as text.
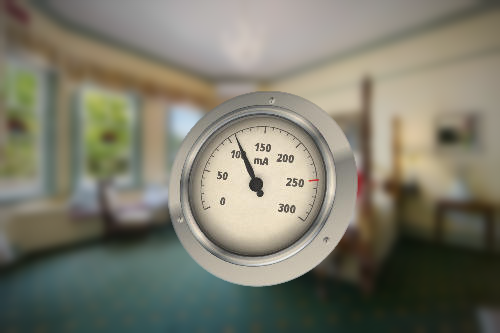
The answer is 110 mA
